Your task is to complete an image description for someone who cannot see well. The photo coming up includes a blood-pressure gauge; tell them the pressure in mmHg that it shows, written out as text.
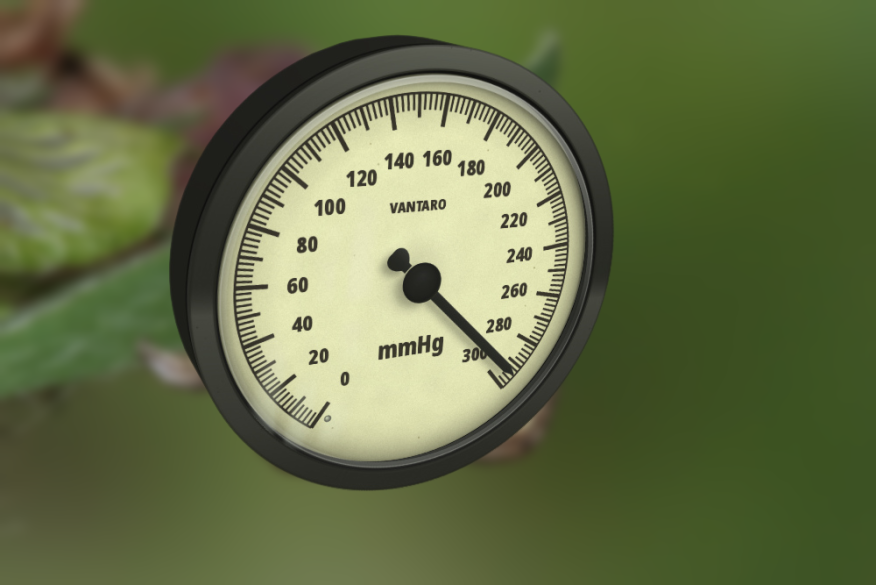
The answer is 294 mmHg
